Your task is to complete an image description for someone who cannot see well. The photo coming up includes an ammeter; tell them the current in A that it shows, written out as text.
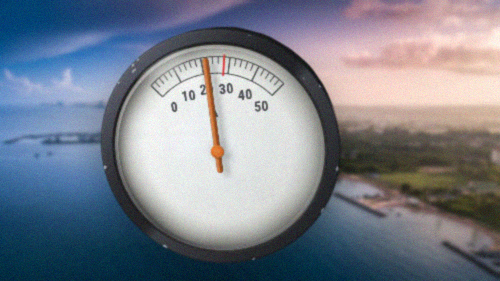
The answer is 22 A
